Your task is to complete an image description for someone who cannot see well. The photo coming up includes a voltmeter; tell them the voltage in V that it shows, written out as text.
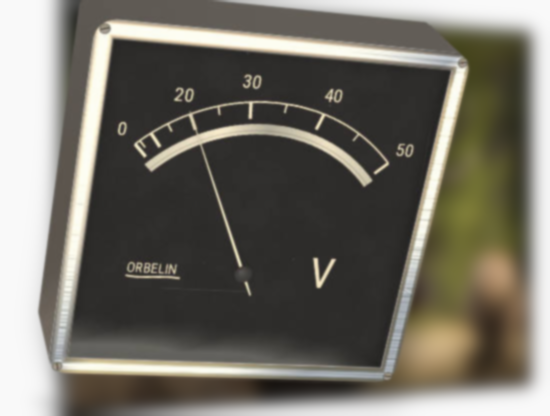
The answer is 20 V
